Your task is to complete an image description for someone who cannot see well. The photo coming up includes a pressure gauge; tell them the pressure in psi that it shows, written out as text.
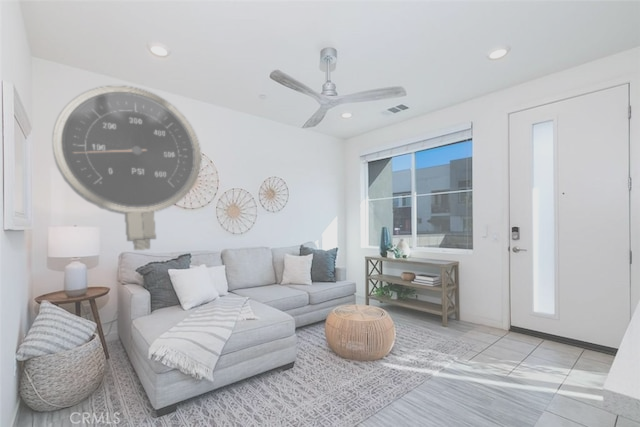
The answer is 80 psi
